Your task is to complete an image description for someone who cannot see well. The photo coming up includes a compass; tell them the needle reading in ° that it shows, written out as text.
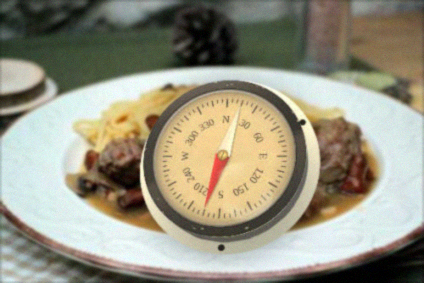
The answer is 195 °
